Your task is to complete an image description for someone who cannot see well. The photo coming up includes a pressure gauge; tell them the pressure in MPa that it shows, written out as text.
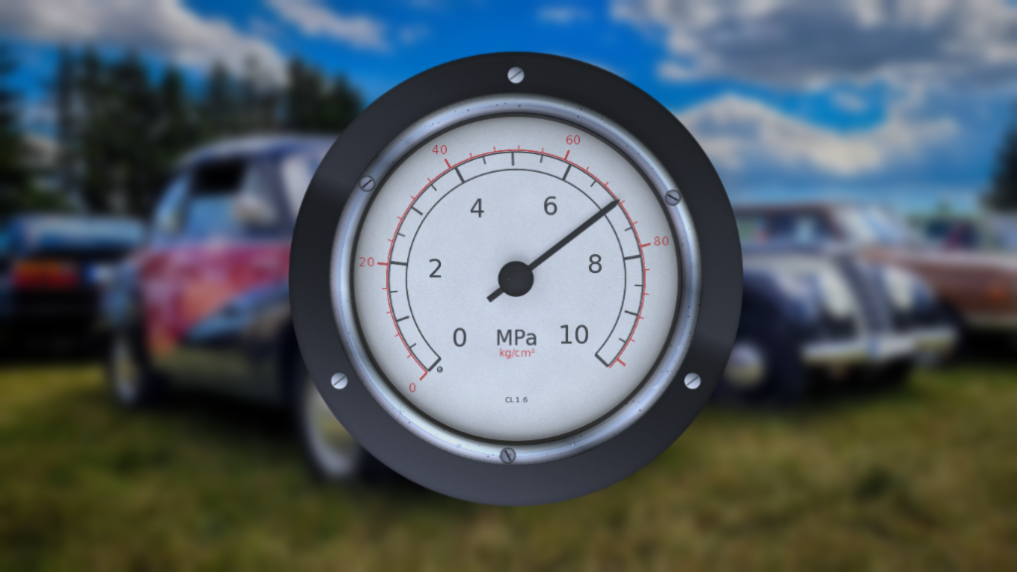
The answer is 7 MPa
